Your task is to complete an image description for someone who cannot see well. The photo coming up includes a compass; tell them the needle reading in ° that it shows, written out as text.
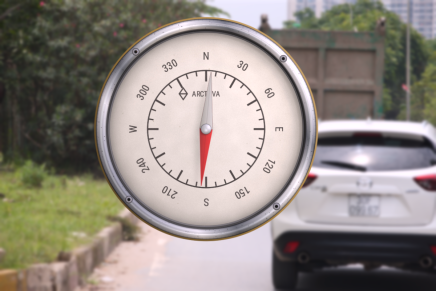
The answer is 185 °
